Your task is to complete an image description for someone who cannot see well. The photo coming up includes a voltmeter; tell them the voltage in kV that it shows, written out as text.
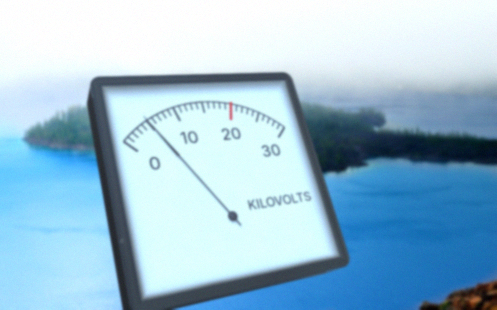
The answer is 5 kV
